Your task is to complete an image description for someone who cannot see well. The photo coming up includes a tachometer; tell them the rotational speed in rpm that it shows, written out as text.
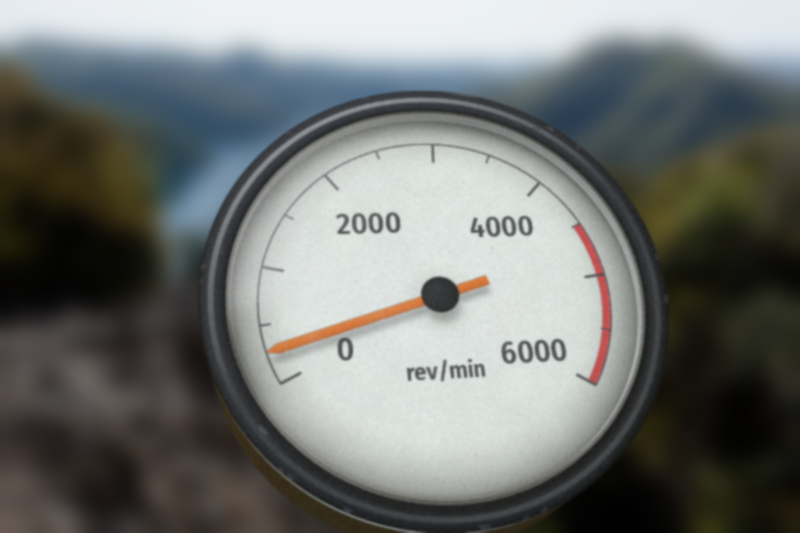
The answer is 250 rpm
